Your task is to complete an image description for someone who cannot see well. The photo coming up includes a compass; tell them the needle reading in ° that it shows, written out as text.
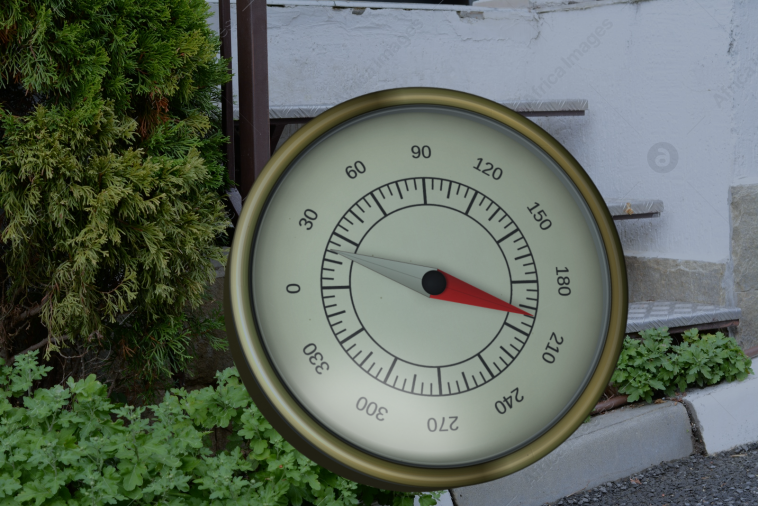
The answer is 200 °
